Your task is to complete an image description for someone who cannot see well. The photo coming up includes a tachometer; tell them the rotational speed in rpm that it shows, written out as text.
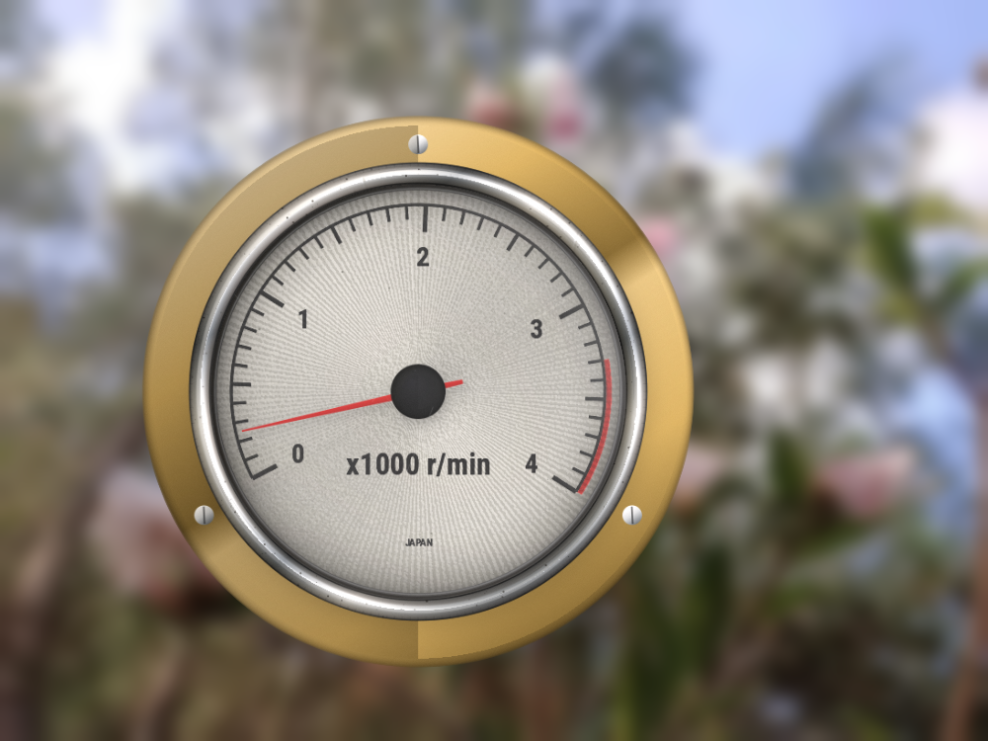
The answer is 250 rpm
